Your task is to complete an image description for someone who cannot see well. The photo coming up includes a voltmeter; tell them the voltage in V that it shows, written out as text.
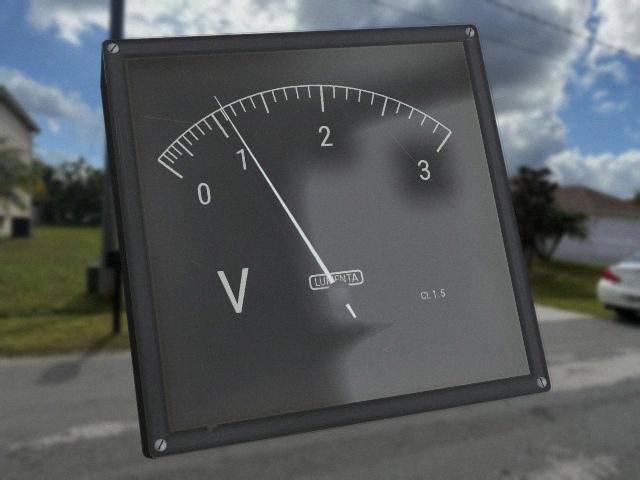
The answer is 1.1 V
